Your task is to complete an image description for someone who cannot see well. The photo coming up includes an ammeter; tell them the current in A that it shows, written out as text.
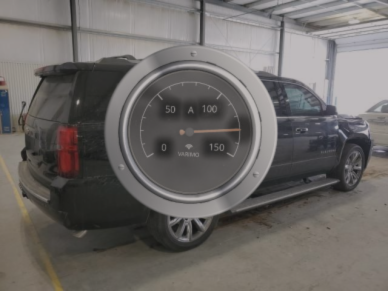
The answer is 130 A
